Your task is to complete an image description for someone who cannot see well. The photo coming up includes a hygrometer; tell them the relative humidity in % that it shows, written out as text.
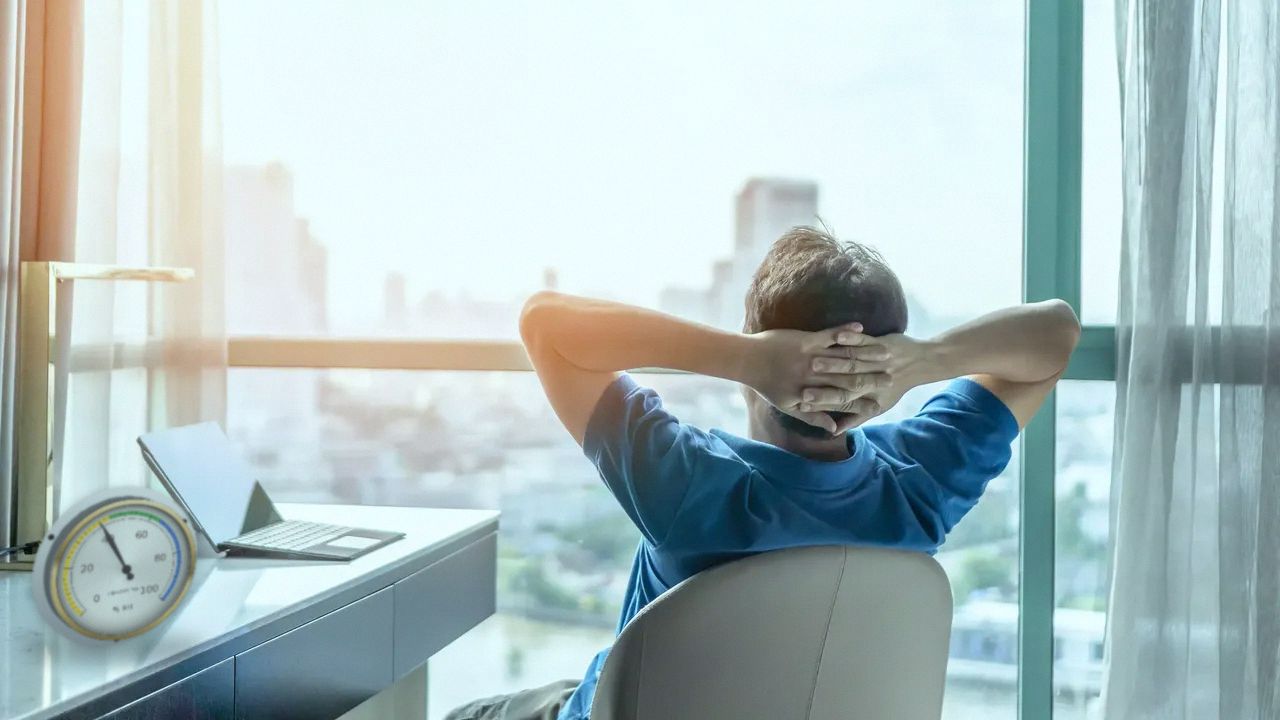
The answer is 40 %
